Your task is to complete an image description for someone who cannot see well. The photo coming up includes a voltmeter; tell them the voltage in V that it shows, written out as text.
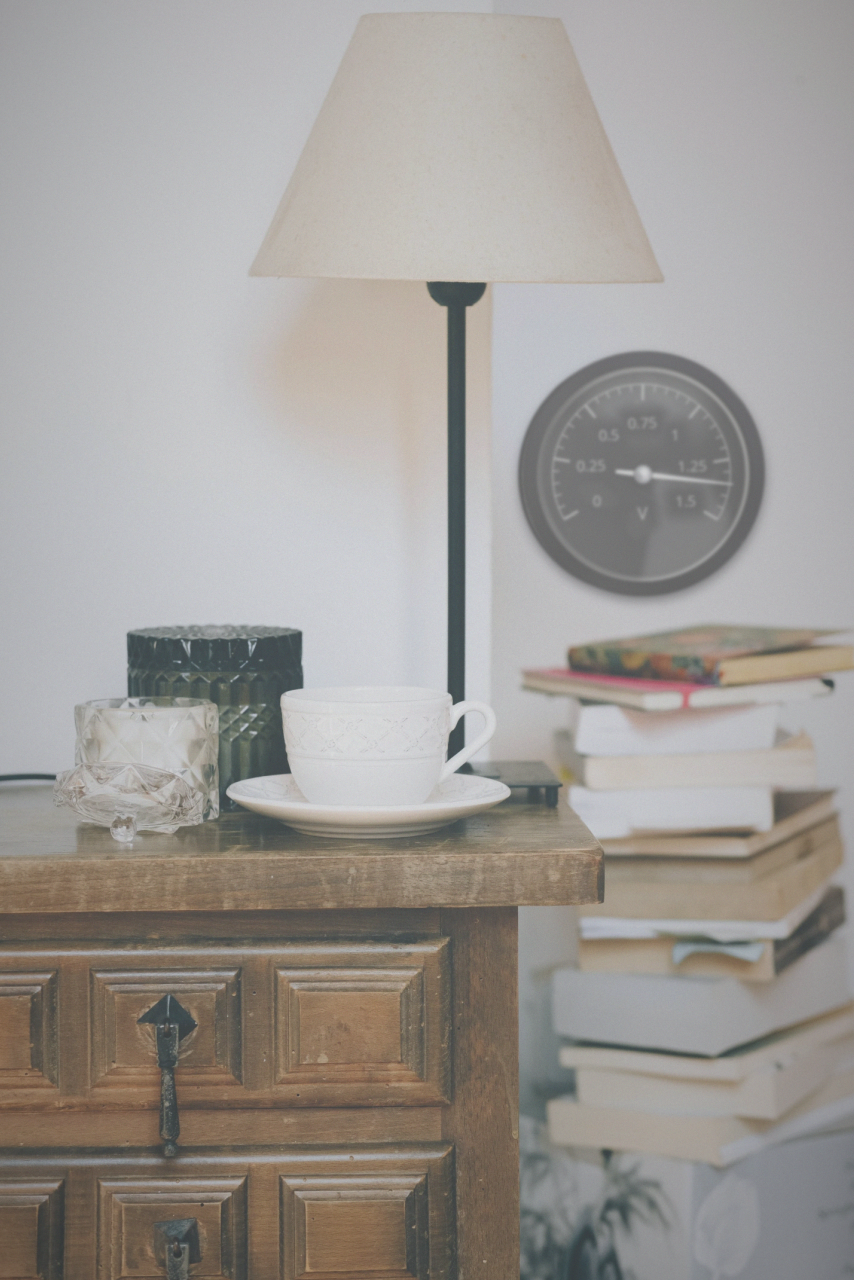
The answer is 1.35 V
